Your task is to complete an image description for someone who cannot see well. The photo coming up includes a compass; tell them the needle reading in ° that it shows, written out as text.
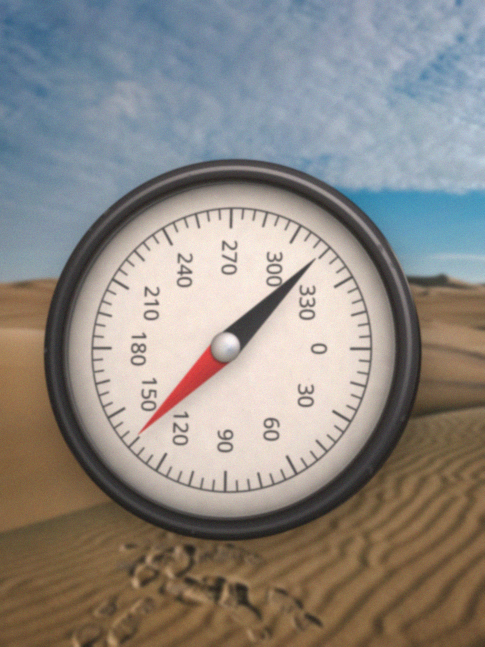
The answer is 135 °
